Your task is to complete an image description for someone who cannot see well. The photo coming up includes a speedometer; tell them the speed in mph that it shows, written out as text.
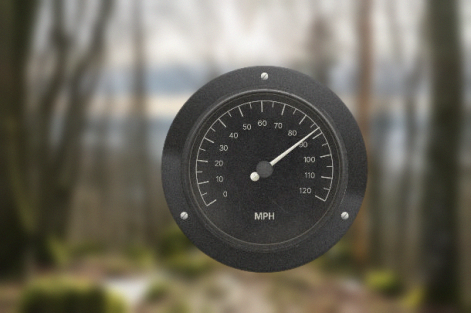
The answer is 87.5 mph
